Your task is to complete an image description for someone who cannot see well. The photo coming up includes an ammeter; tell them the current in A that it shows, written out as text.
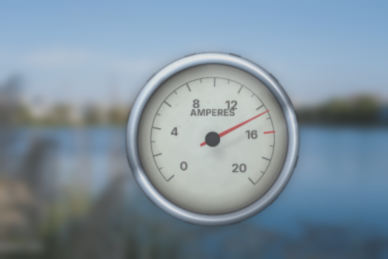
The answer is 14.5 A
